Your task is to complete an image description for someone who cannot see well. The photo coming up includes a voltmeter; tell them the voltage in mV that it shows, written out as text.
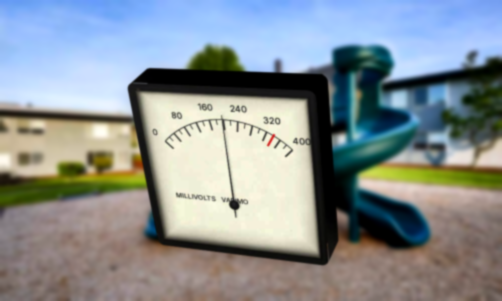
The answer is 200 mV
